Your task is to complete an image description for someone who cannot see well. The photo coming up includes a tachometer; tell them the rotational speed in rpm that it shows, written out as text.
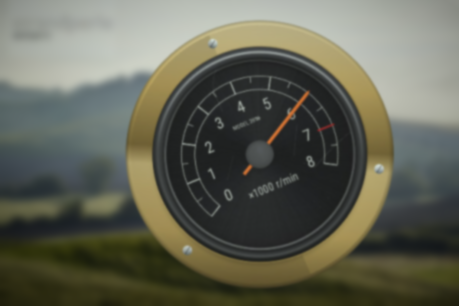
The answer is 6000 rpm
